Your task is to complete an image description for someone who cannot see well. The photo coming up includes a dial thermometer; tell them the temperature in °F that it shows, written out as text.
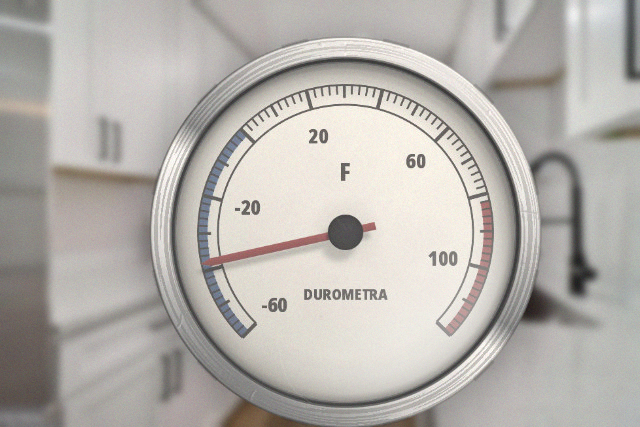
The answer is -38 °F
